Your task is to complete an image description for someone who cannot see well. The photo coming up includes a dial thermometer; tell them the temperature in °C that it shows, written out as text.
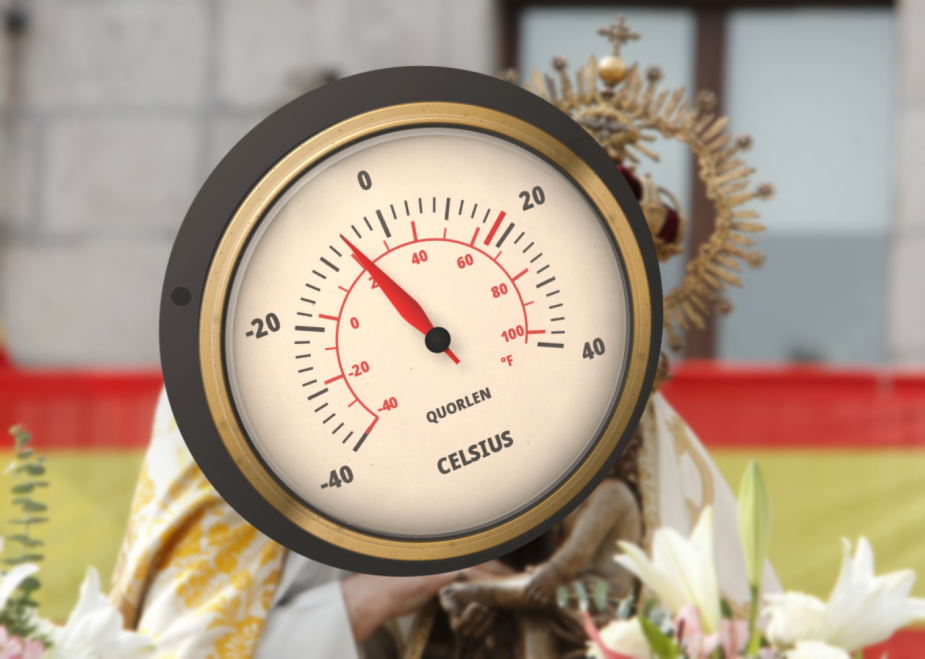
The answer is -6 °C
